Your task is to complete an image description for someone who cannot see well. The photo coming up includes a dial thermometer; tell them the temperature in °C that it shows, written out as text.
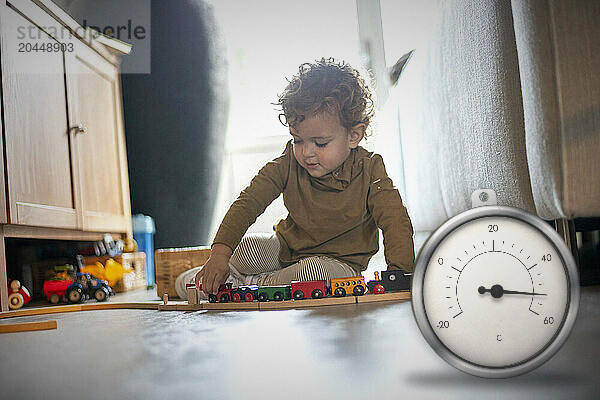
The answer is 52 °C
